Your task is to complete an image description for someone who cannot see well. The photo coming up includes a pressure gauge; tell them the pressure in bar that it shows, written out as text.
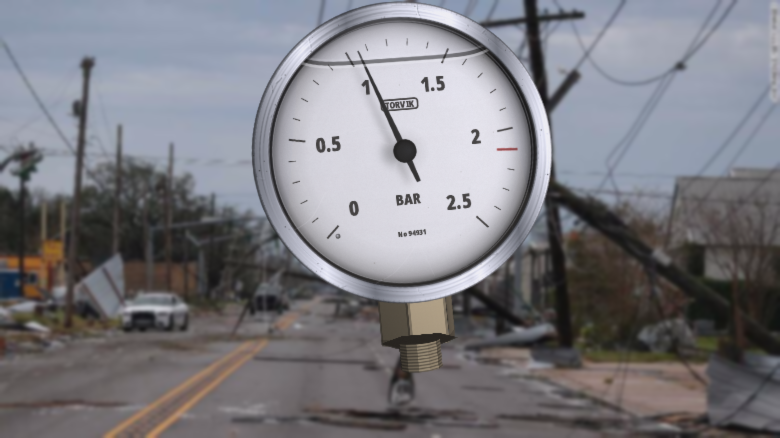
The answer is 1.05 bar
